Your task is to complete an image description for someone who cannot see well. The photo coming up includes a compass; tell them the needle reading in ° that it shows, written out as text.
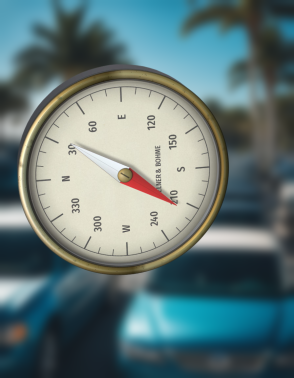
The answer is 215 °
